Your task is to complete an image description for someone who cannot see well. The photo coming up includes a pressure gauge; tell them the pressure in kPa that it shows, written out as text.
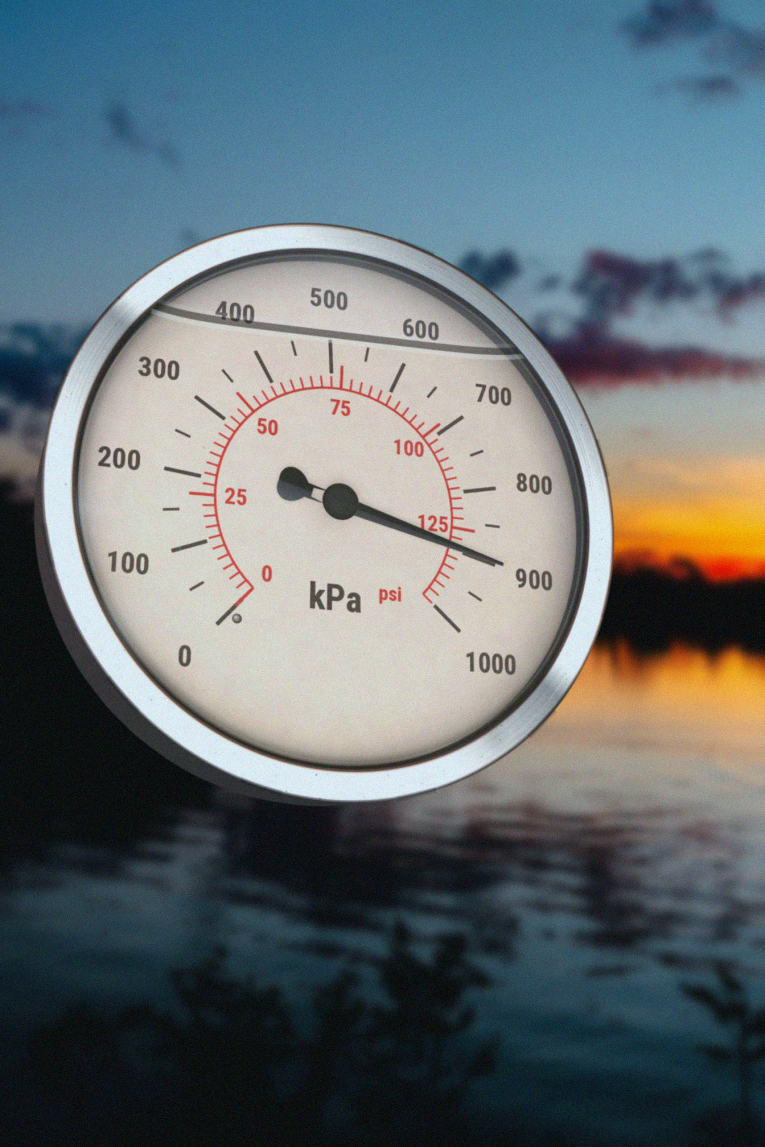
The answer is 900 kPa
